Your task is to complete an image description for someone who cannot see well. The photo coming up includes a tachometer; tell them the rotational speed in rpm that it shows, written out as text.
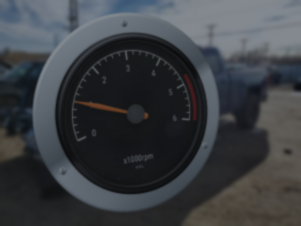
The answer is 1000 rpm
